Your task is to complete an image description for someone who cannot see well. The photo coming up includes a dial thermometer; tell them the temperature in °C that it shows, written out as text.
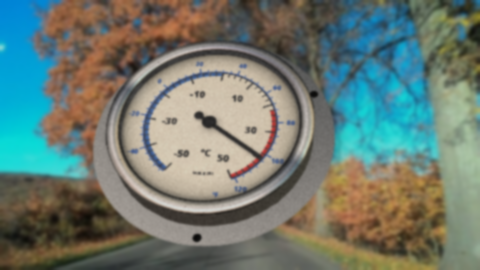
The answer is 40 °C
